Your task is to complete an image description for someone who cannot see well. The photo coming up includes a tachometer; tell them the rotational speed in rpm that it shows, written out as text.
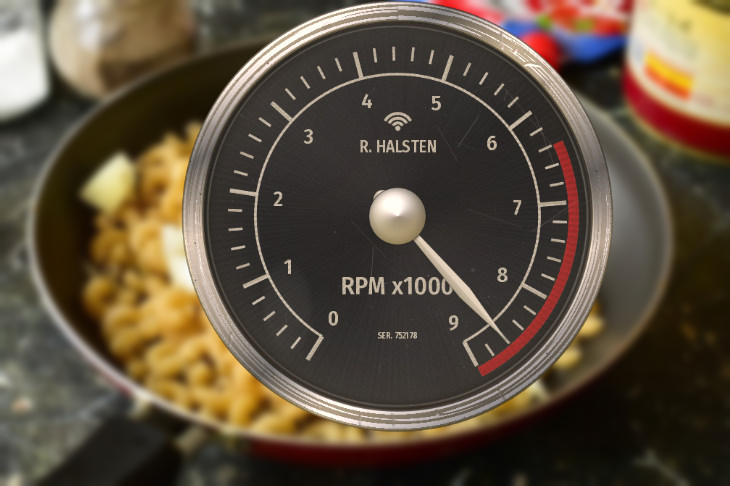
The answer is 8600 rpm
